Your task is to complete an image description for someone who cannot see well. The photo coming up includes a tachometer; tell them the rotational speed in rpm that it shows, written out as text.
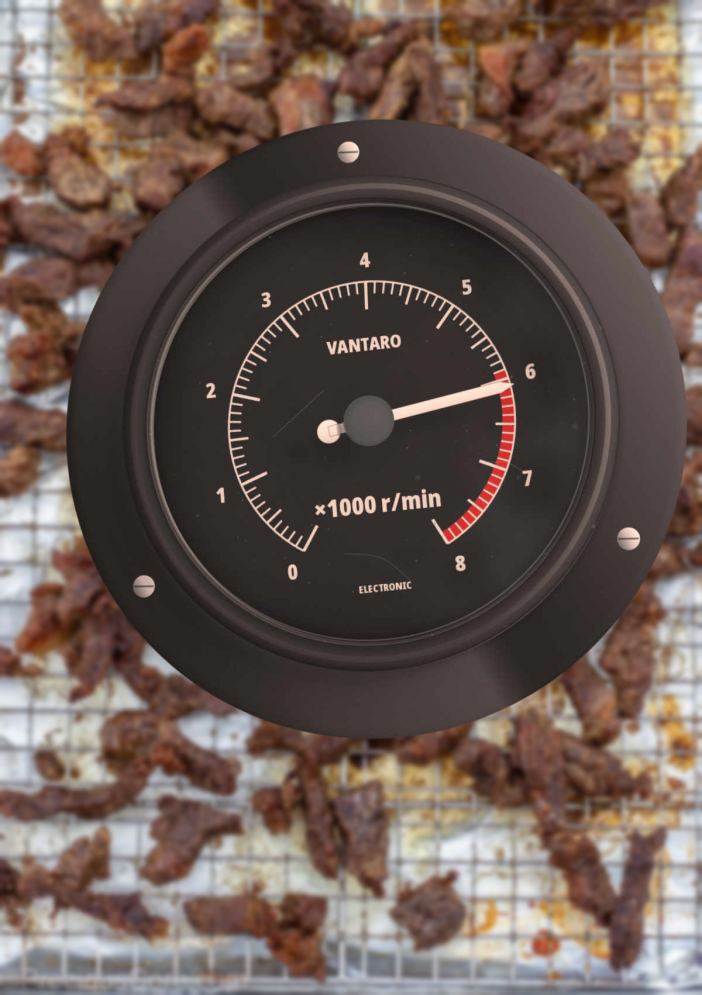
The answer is 6100 rpm
